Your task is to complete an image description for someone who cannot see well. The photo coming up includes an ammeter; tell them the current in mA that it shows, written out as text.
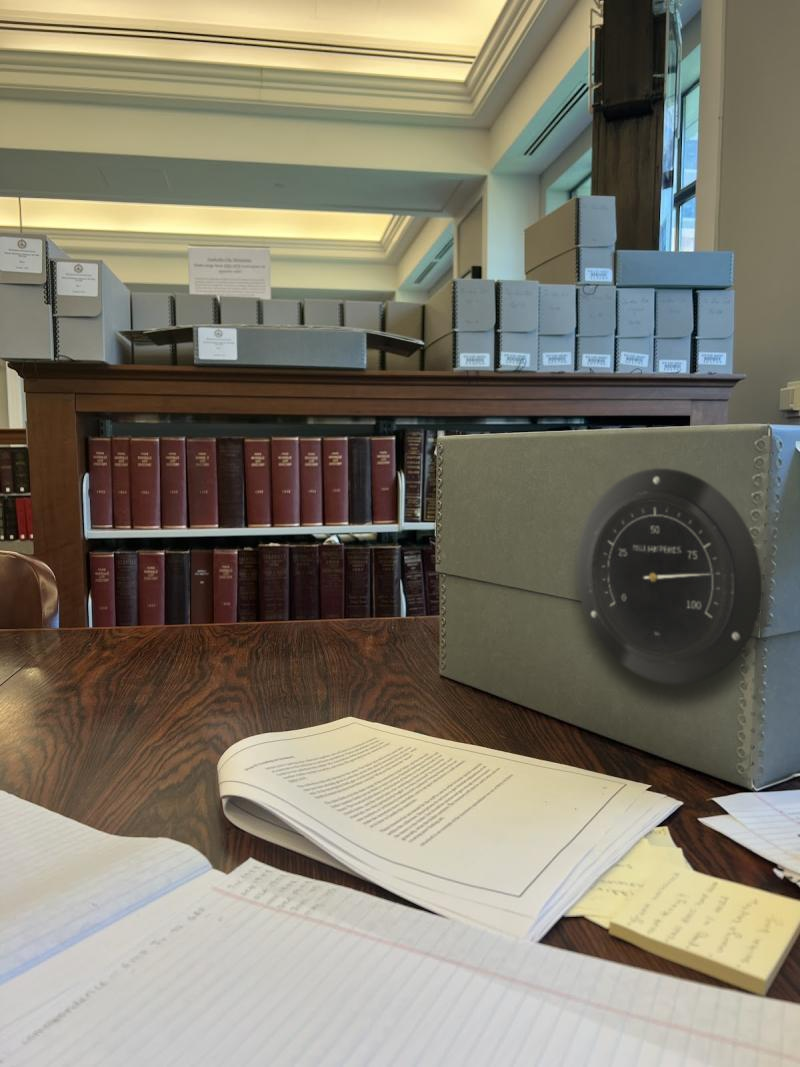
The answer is 85 mA
